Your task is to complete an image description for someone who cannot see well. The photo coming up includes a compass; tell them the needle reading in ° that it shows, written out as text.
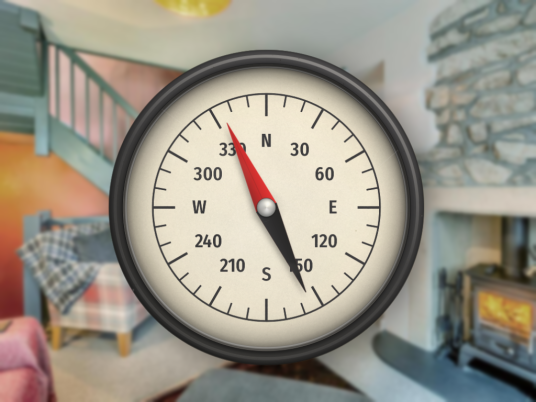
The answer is 335 °
